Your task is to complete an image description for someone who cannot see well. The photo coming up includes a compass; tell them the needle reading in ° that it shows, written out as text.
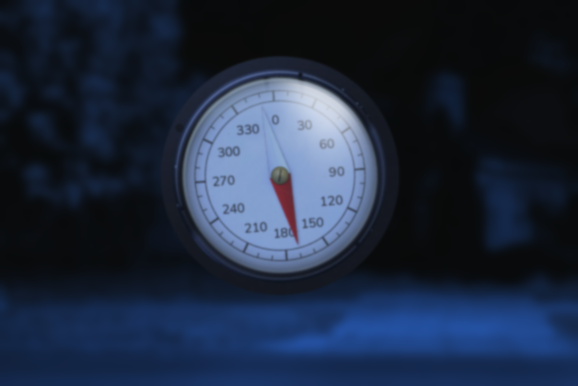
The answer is 170 °
